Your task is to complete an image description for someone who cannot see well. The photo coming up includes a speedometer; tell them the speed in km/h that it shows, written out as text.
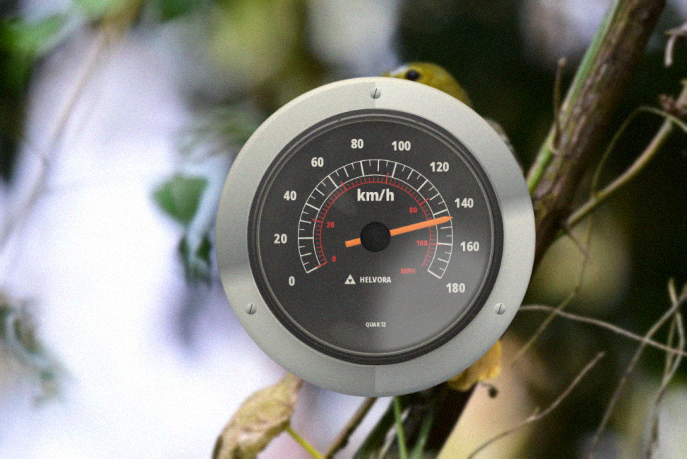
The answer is 145 km/h
